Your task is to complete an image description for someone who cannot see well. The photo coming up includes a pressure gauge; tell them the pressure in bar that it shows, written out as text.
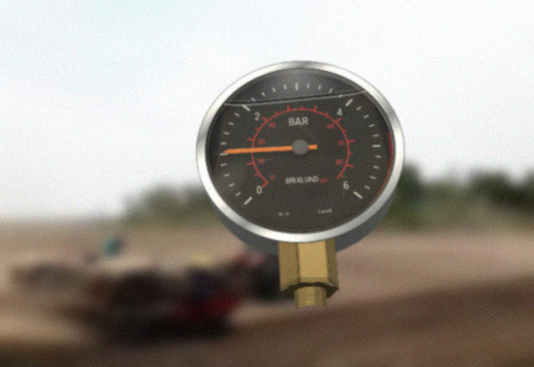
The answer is 1 bar
